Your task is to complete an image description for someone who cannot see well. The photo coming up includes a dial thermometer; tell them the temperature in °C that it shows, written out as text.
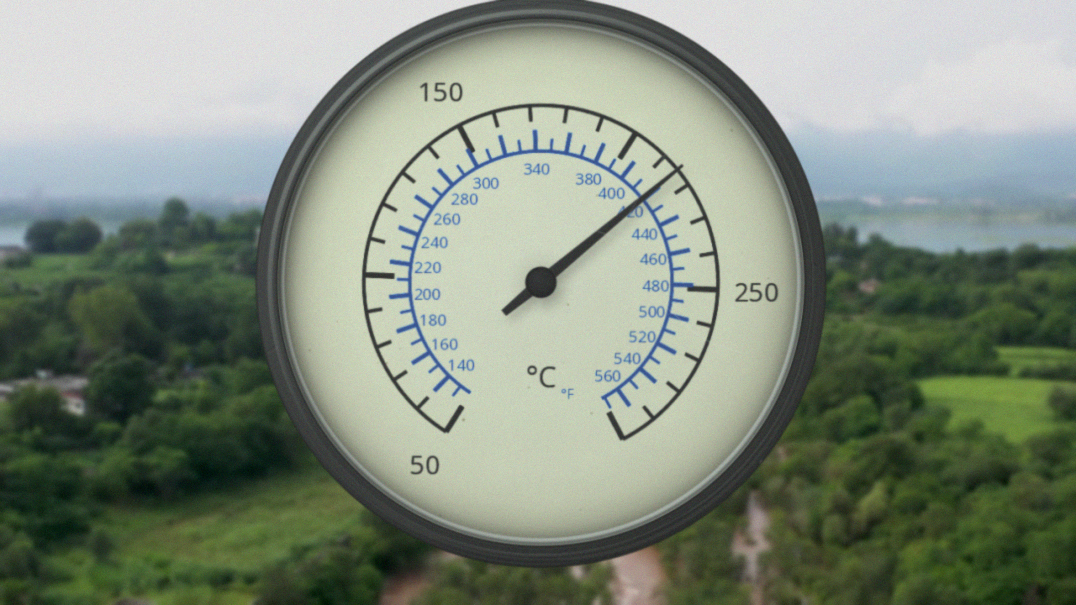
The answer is 215 °C
